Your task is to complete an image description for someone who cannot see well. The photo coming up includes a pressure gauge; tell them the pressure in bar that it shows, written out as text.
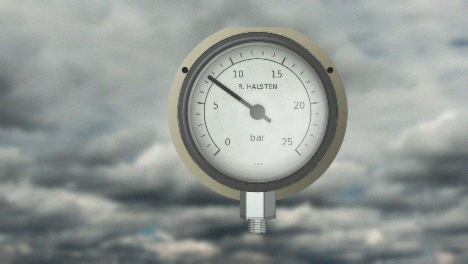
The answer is 7.5 bar
